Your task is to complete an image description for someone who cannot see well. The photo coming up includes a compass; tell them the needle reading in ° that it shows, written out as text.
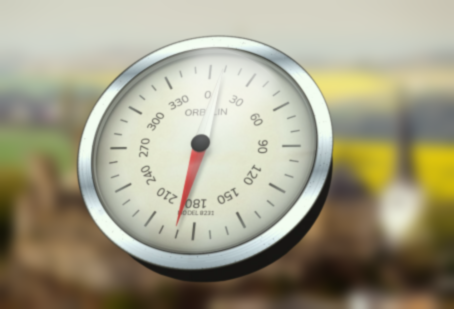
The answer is 190 °
